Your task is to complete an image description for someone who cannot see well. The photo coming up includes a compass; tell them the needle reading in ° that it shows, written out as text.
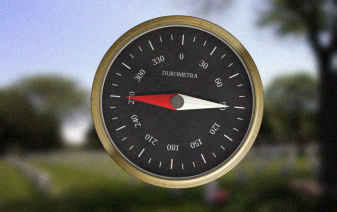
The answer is 270 °
